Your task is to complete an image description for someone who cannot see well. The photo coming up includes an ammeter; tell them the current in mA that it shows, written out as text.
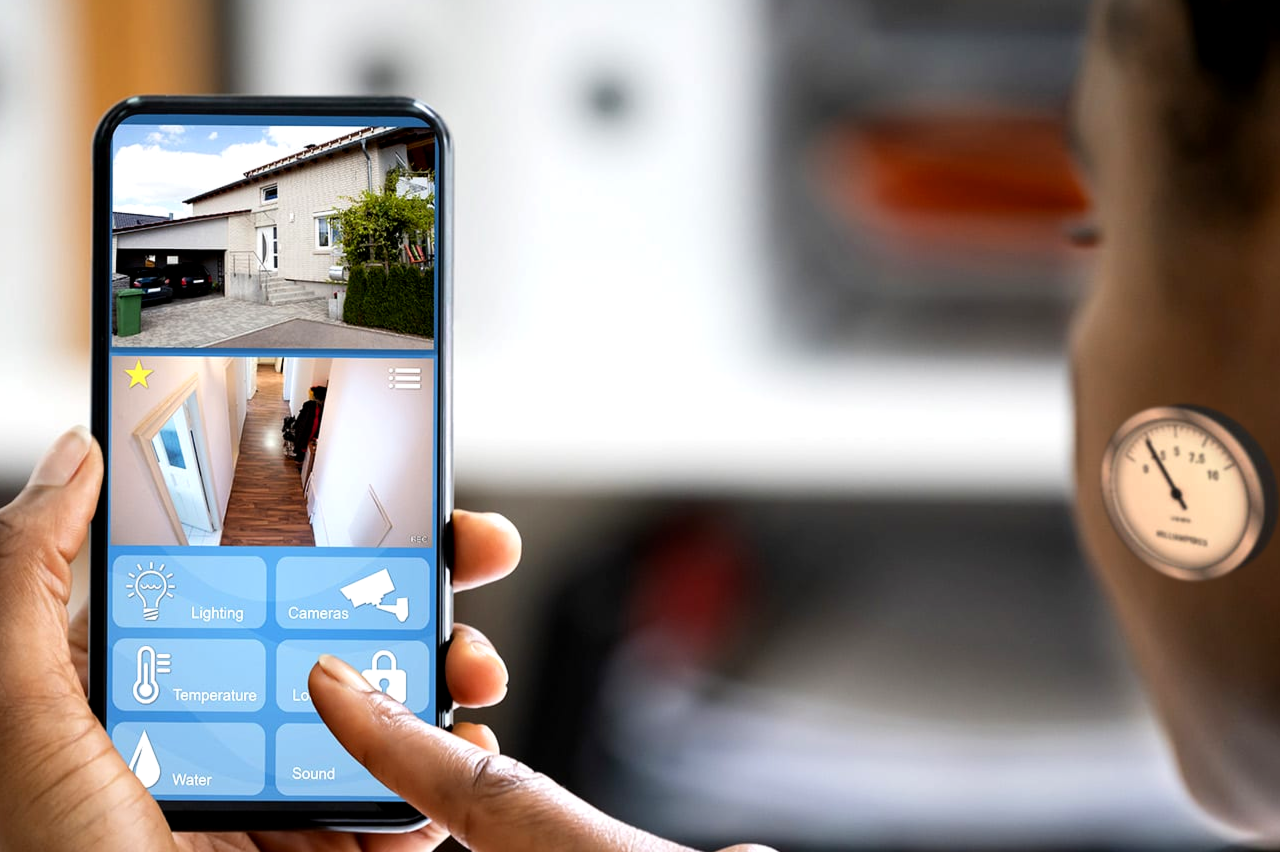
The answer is 2.5 mA
